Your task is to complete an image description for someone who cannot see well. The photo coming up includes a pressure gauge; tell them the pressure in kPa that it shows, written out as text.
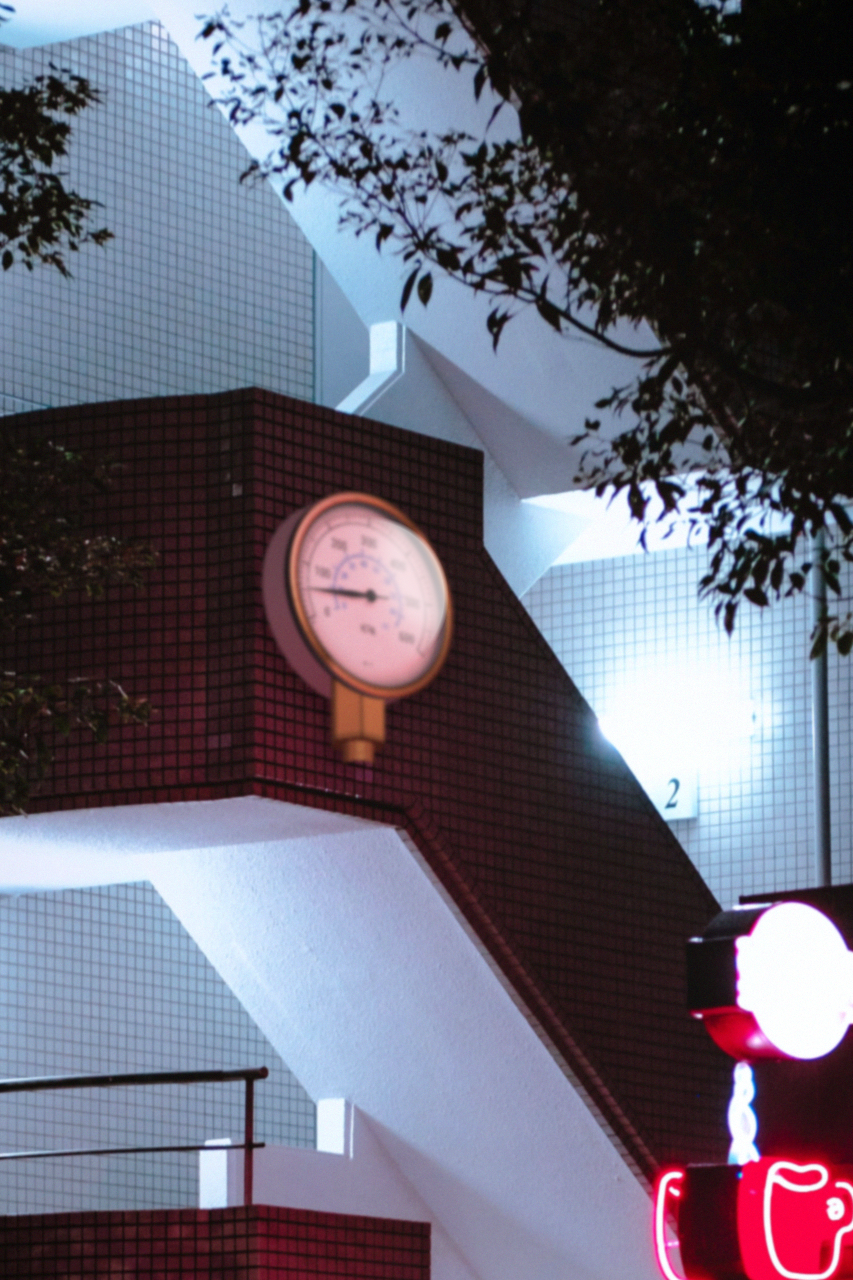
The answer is 50 kPa
